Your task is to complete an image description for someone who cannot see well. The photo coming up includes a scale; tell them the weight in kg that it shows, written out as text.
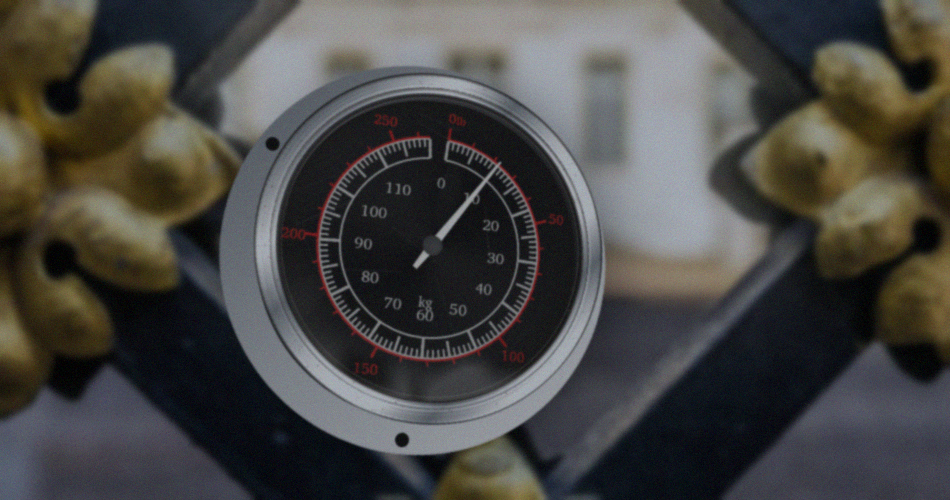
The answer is 10 kg
